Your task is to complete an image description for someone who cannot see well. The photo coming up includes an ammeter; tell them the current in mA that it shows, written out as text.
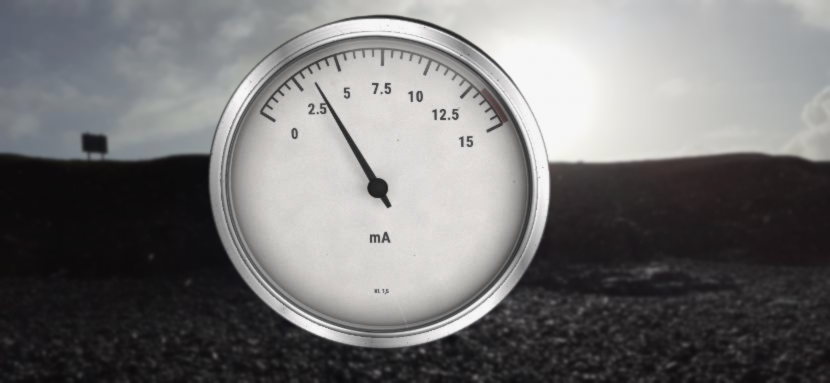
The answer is 3.5 mA
